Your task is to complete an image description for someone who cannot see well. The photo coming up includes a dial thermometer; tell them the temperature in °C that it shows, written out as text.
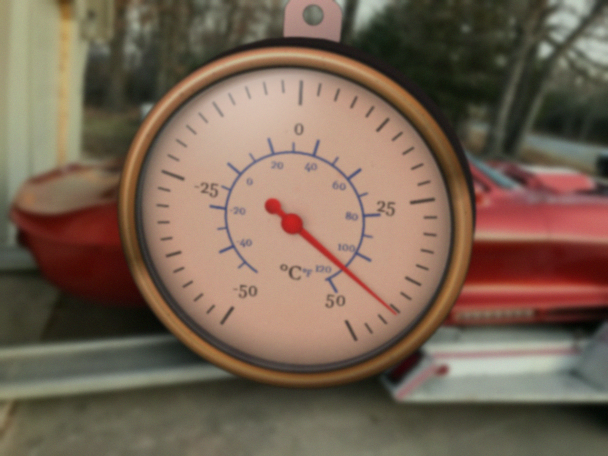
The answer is 42.5 °C
